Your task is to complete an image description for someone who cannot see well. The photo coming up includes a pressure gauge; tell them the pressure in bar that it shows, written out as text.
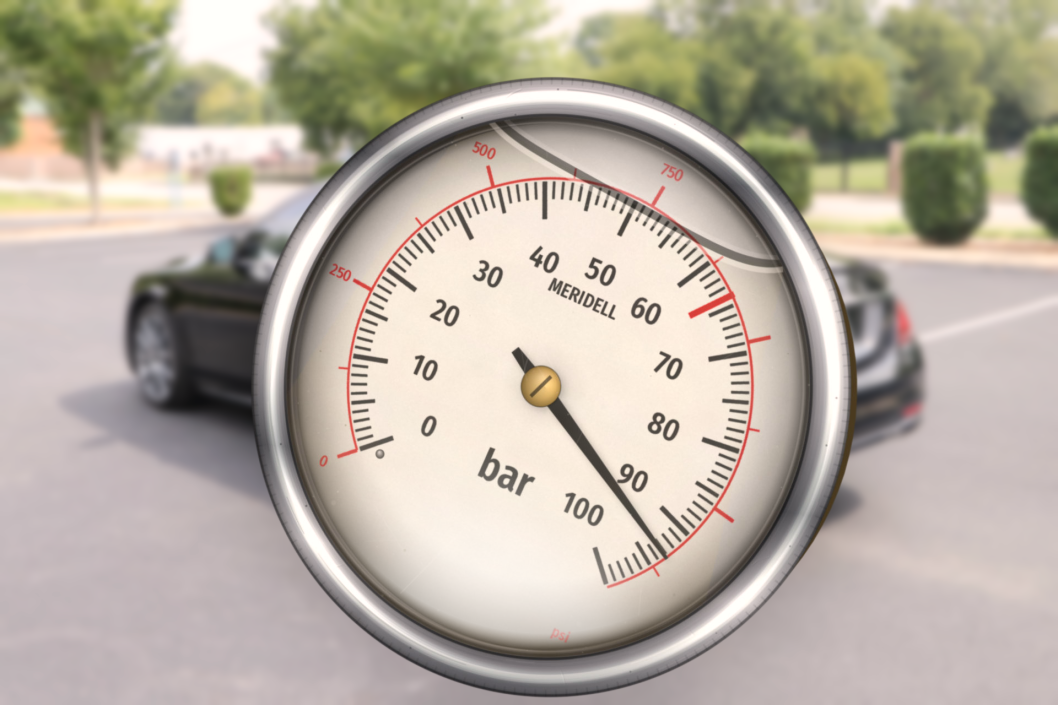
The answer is 93 bar
